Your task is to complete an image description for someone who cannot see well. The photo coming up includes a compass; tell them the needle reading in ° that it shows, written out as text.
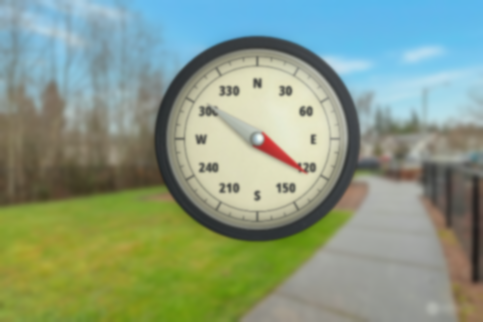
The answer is 125 °
